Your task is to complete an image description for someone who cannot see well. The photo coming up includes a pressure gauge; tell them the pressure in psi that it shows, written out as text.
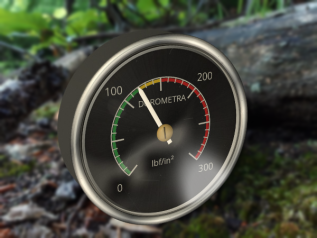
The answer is 120 psi
